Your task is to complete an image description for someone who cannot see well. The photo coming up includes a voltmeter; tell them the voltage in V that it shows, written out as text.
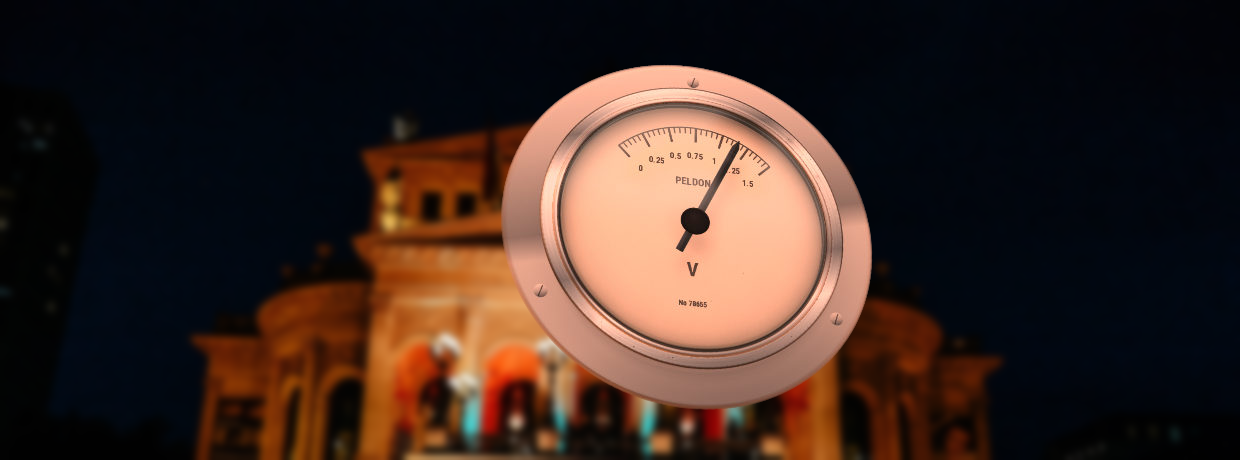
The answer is 1.15 V
